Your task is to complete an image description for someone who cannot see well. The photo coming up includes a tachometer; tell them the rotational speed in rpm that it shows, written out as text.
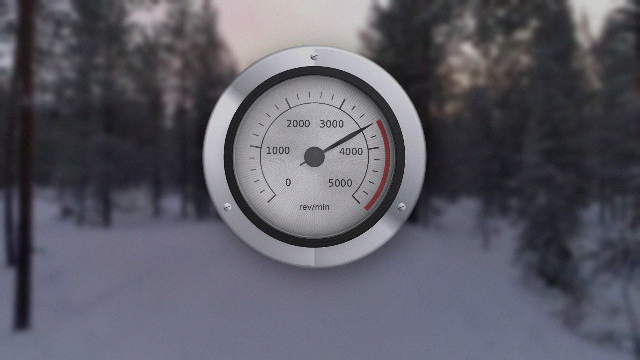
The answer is 3600 rpm
